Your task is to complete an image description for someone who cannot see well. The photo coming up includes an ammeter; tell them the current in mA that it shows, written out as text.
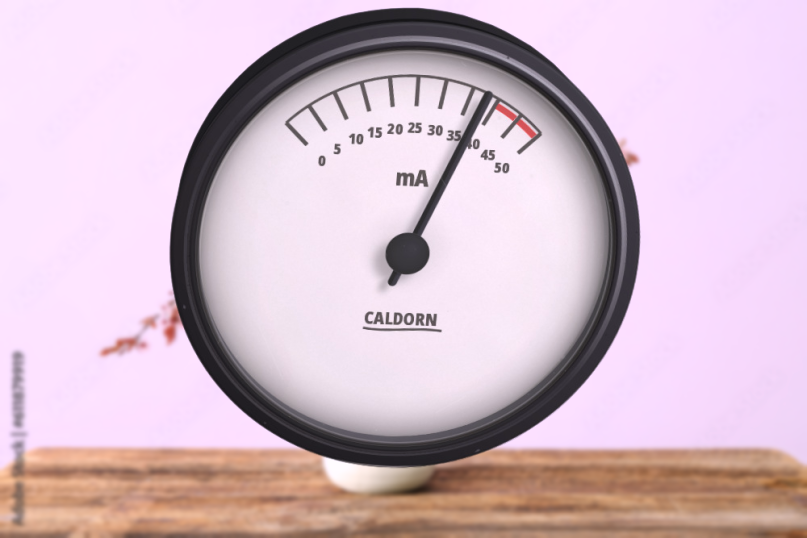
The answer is 37.5 mA
